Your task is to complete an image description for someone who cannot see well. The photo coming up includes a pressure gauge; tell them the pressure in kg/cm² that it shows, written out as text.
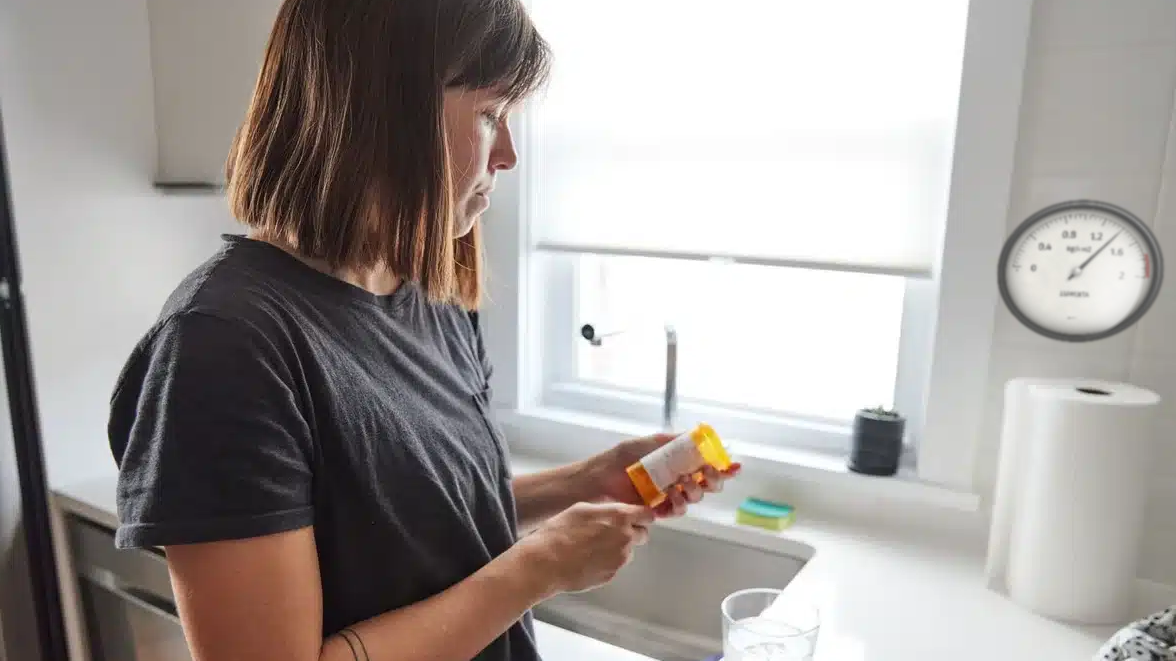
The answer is 1.4 kg/cm²
